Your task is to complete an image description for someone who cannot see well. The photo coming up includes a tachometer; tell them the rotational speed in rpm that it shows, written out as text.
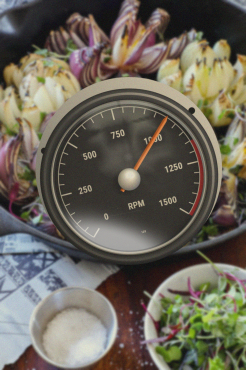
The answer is 1000 rpm
